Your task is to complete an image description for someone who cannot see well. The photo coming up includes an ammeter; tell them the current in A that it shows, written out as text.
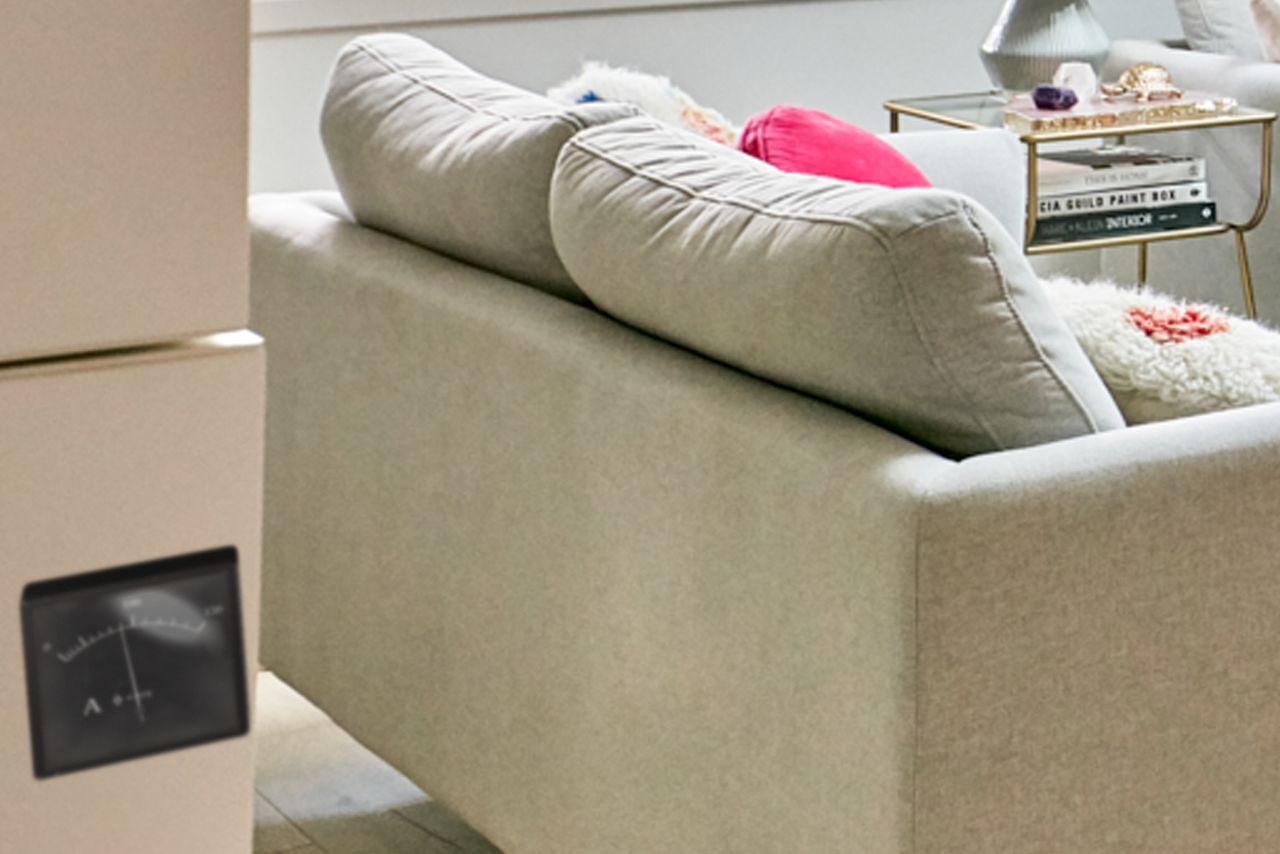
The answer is 90 A
